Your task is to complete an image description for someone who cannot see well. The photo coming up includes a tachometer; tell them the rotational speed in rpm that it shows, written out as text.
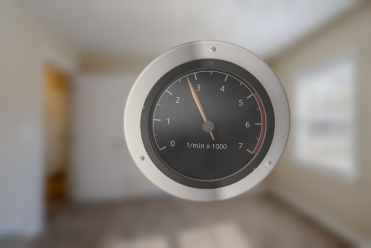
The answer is 2750 rpm
